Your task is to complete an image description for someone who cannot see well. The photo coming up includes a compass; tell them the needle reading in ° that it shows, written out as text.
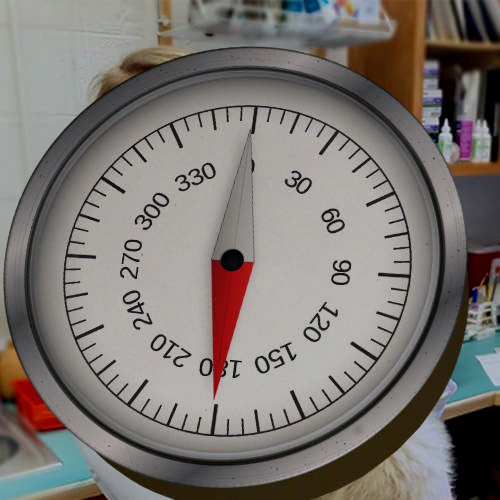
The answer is 180 °
